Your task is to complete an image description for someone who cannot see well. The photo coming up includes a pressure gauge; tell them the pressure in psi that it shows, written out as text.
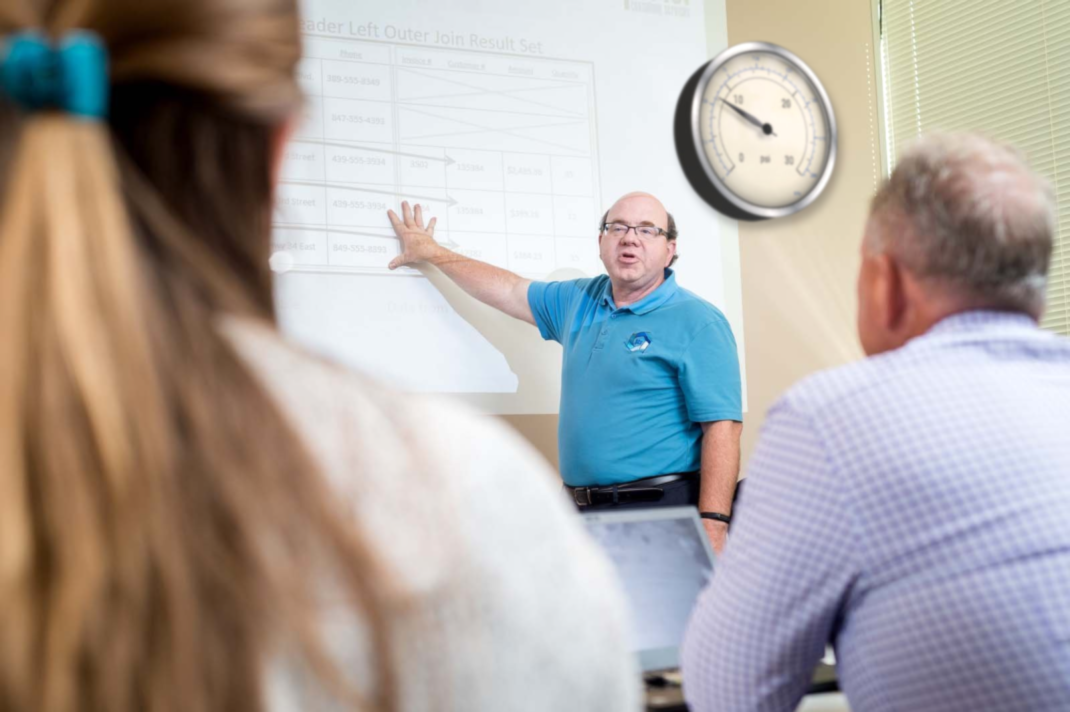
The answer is 8 psi
